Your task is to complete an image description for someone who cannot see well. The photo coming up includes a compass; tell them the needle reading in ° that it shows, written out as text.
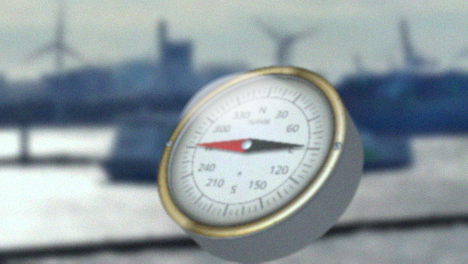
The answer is 270 °
